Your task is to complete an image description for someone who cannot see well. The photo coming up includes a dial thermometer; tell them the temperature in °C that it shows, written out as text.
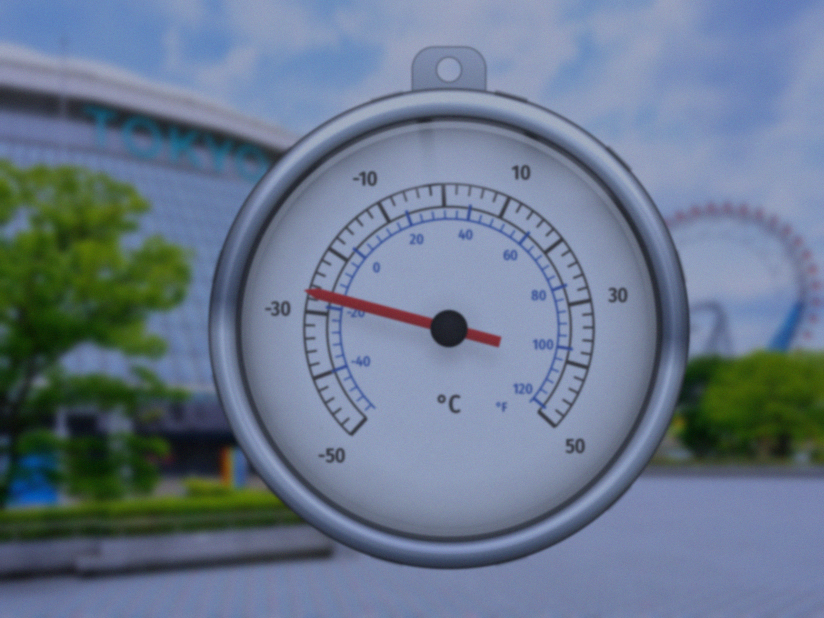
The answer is -27 °C
